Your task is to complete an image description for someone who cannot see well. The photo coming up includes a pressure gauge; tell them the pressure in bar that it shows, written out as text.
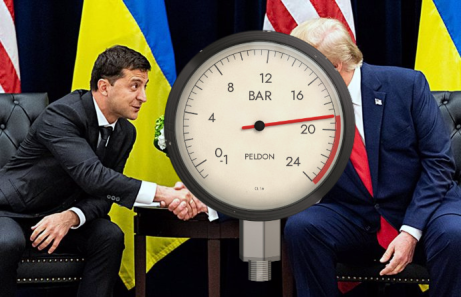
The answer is 19 bar
